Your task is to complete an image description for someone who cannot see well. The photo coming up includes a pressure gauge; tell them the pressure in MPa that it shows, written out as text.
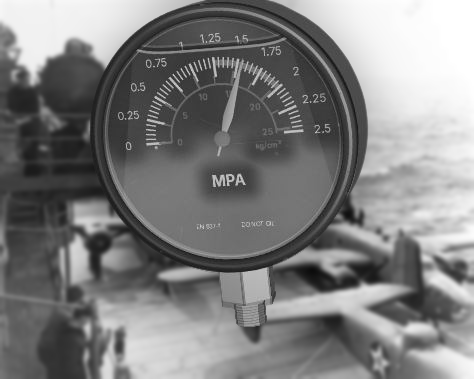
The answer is 1.55 MPa
